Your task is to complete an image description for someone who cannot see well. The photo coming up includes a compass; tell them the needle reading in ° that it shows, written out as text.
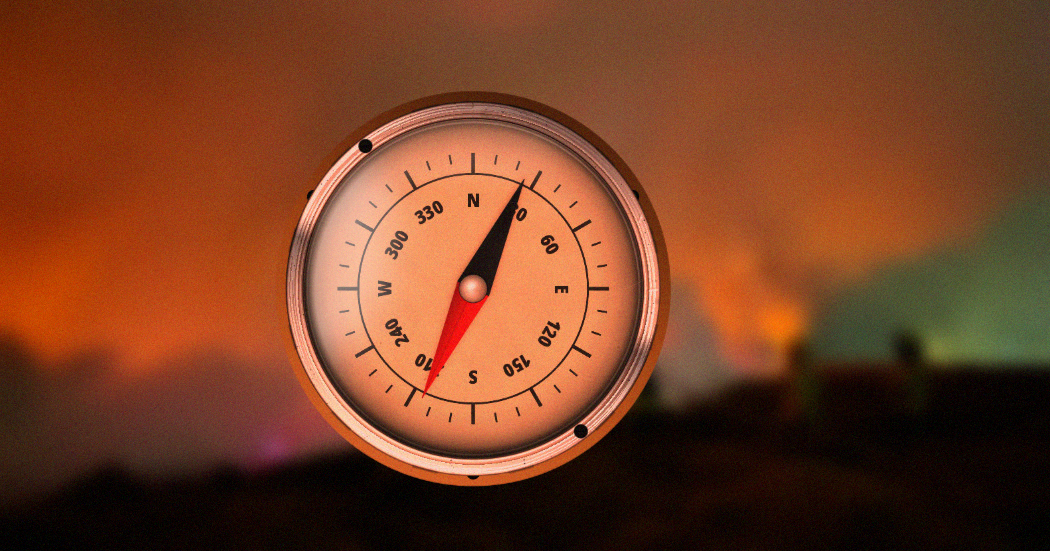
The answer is 205 °
